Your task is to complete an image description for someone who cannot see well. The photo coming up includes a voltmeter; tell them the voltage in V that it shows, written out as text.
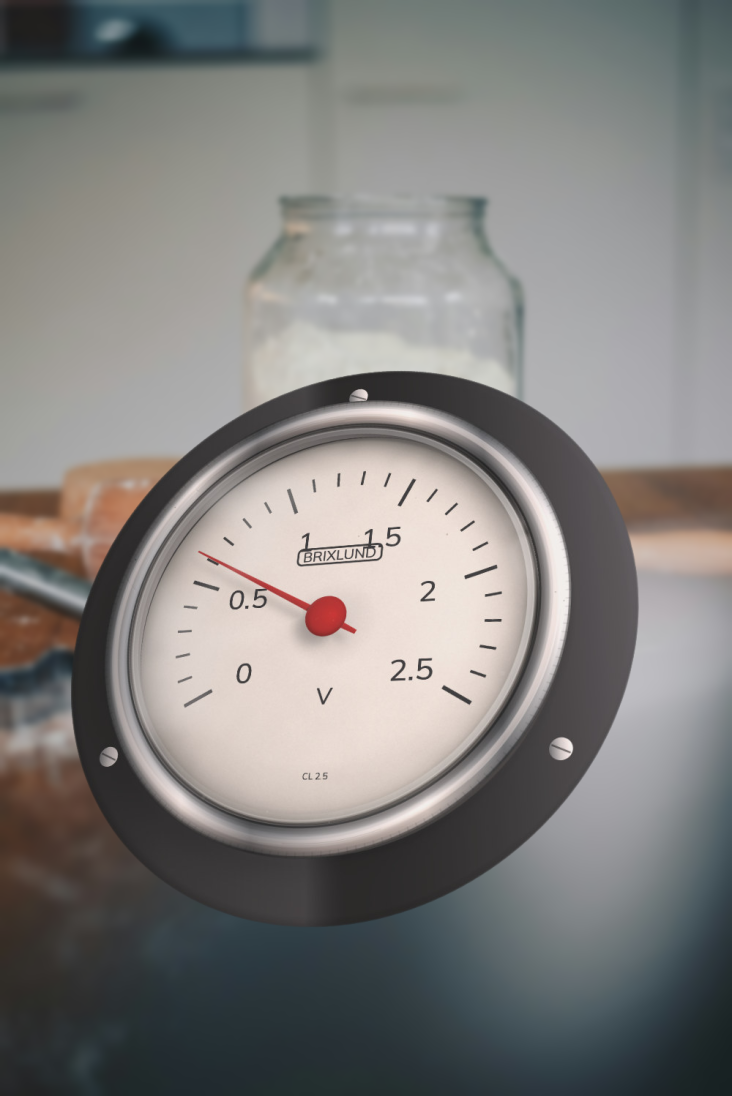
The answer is 0.6 V
